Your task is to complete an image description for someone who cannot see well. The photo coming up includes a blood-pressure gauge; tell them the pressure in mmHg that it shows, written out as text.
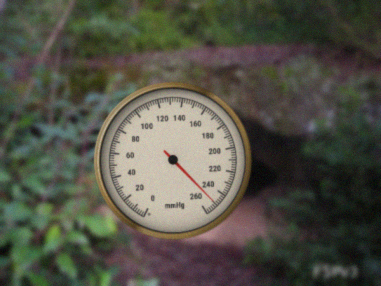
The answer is 250 mmHg
